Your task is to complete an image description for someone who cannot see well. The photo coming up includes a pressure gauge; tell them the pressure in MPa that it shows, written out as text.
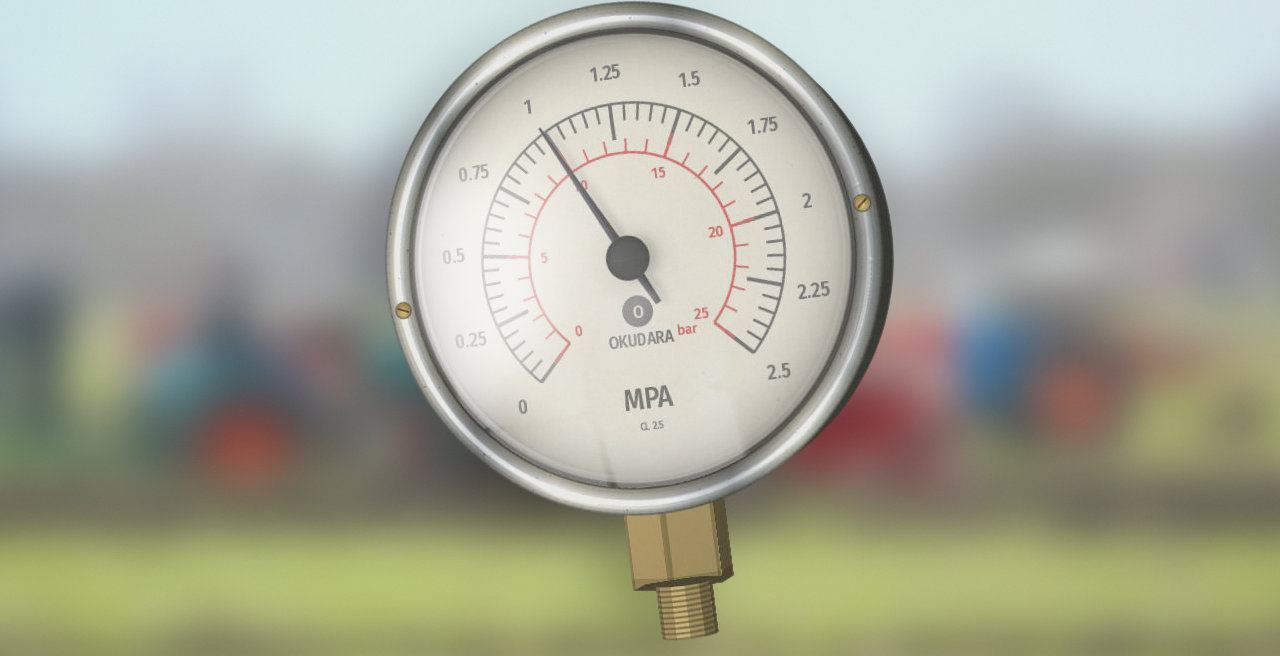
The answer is 1 MPa
